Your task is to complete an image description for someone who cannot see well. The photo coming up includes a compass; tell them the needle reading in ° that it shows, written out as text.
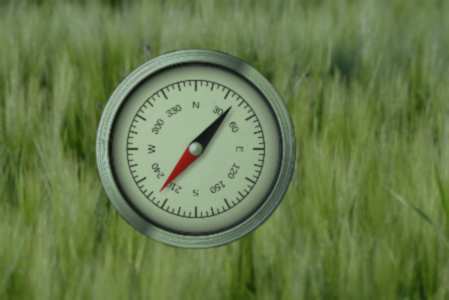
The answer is 220 °
